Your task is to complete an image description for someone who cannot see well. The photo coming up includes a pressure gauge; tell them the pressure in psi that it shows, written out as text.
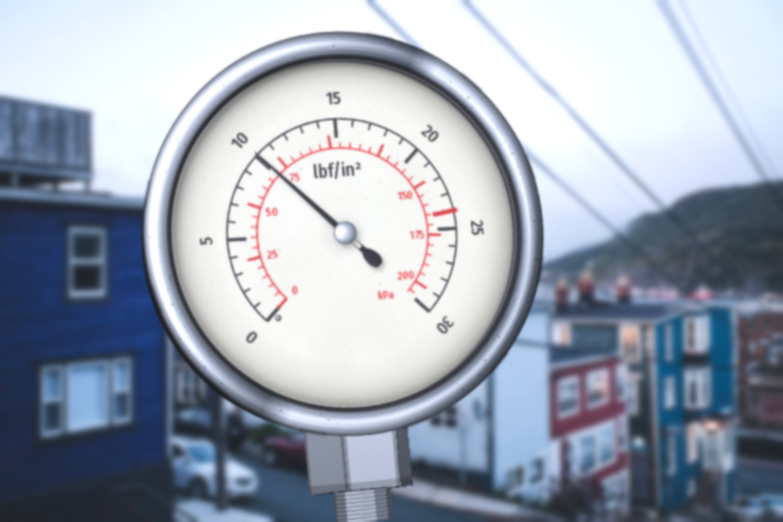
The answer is 10 psi
